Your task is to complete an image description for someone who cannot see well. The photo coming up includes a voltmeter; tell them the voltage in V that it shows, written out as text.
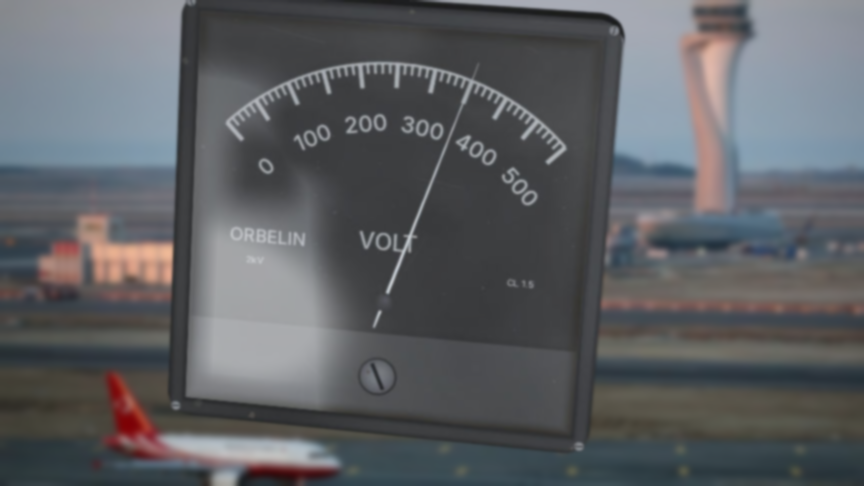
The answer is 350 V
